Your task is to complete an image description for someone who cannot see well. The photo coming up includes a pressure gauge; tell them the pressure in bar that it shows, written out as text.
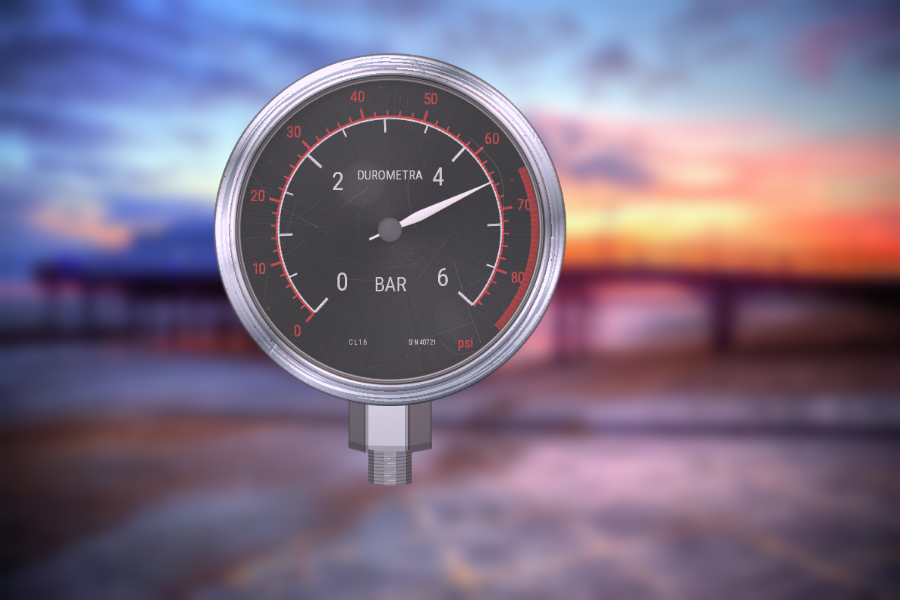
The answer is 4.5 bar
